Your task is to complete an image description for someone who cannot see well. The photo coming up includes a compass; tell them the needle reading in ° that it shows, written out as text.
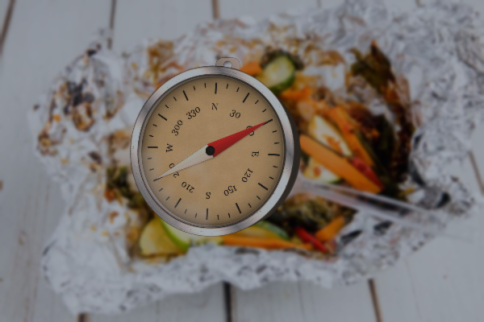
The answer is 60 °
